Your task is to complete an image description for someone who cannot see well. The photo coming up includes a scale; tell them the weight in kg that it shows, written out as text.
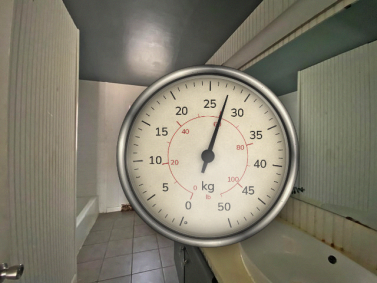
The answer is 27.5 kg
